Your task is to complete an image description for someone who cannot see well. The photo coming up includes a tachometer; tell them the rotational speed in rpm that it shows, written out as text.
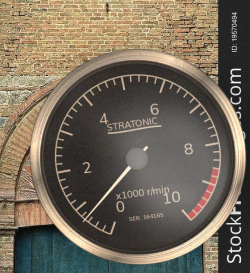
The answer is 700 rpm
